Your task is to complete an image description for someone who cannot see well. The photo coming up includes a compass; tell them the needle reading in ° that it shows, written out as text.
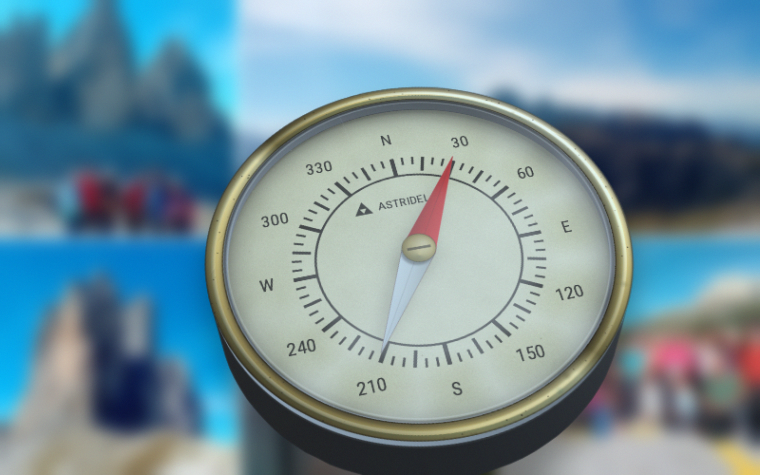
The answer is 30 °
